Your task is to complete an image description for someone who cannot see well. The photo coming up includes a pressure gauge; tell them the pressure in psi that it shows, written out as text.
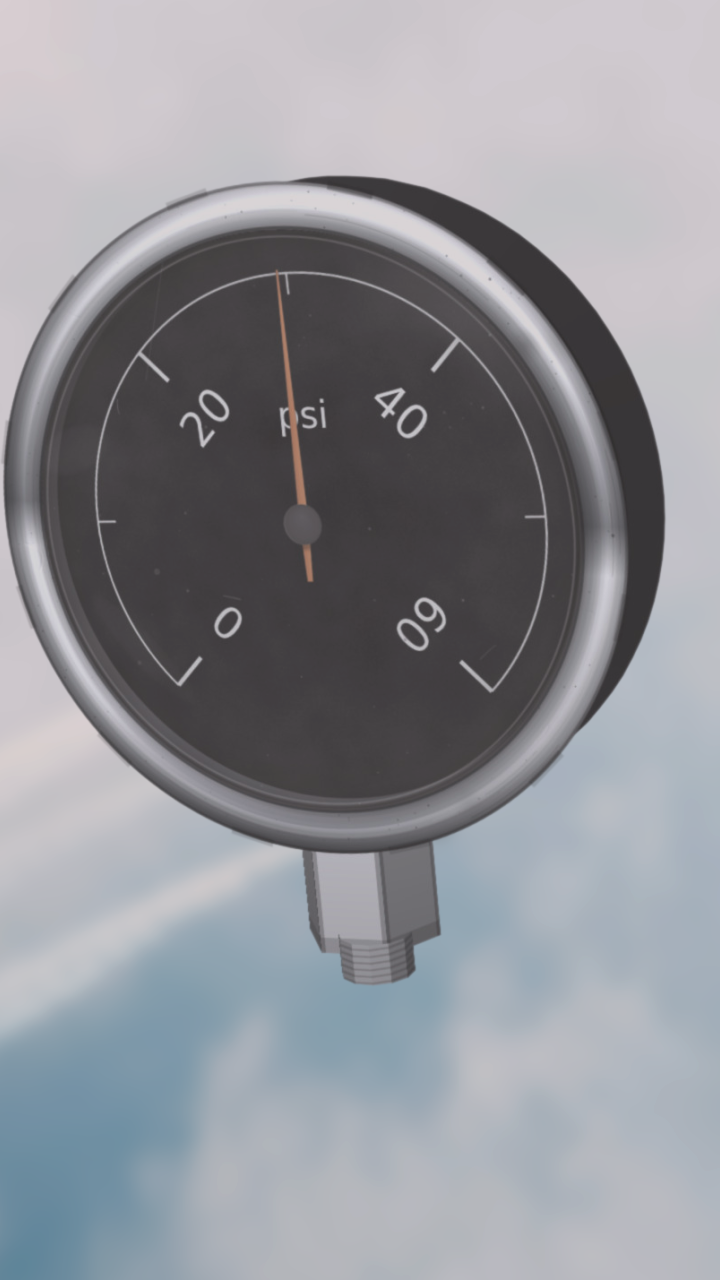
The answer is 30 psi
